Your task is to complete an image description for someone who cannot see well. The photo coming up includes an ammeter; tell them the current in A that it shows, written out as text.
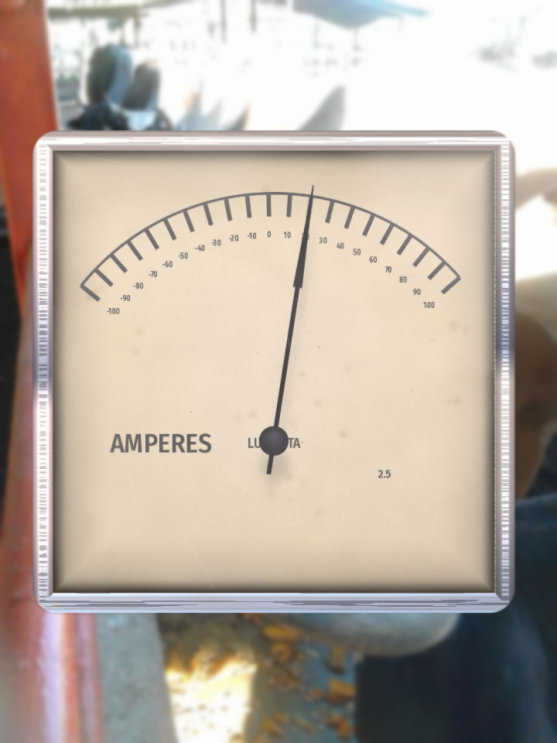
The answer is 20 A
